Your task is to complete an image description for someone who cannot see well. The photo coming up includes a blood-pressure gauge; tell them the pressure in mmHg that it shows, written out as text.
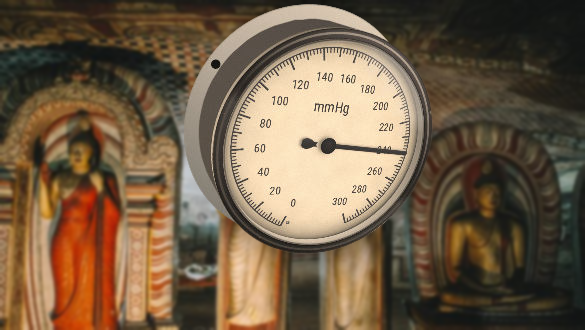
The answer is 240 mmHg
